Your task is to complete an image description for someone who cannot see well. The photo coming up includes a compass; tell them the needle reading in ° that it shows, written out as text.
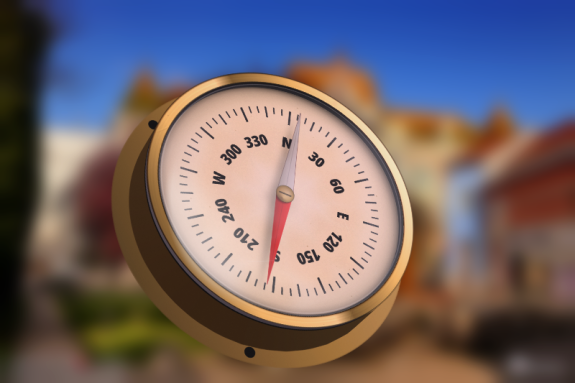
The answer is 185 °
